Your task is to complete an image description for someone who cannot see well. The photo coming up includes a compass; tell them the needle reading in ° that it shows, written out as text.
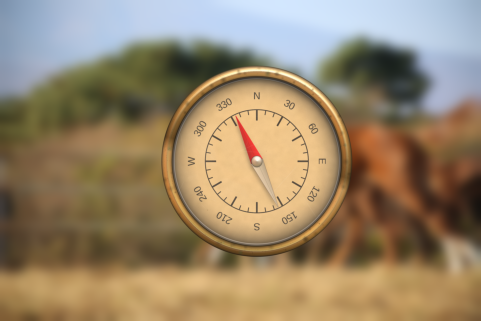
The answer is 335 °
